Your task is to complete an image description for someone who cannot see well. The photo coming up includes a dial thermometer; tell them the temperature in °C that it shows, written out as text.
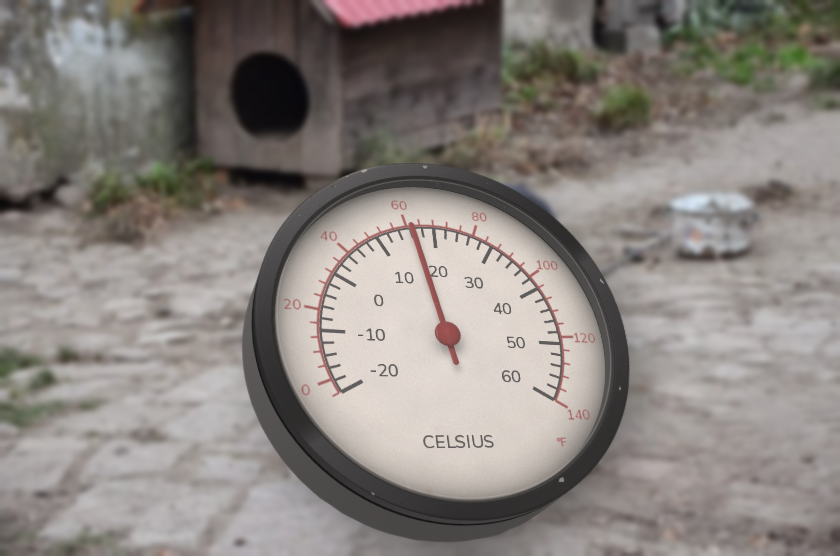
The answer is 16 °C
